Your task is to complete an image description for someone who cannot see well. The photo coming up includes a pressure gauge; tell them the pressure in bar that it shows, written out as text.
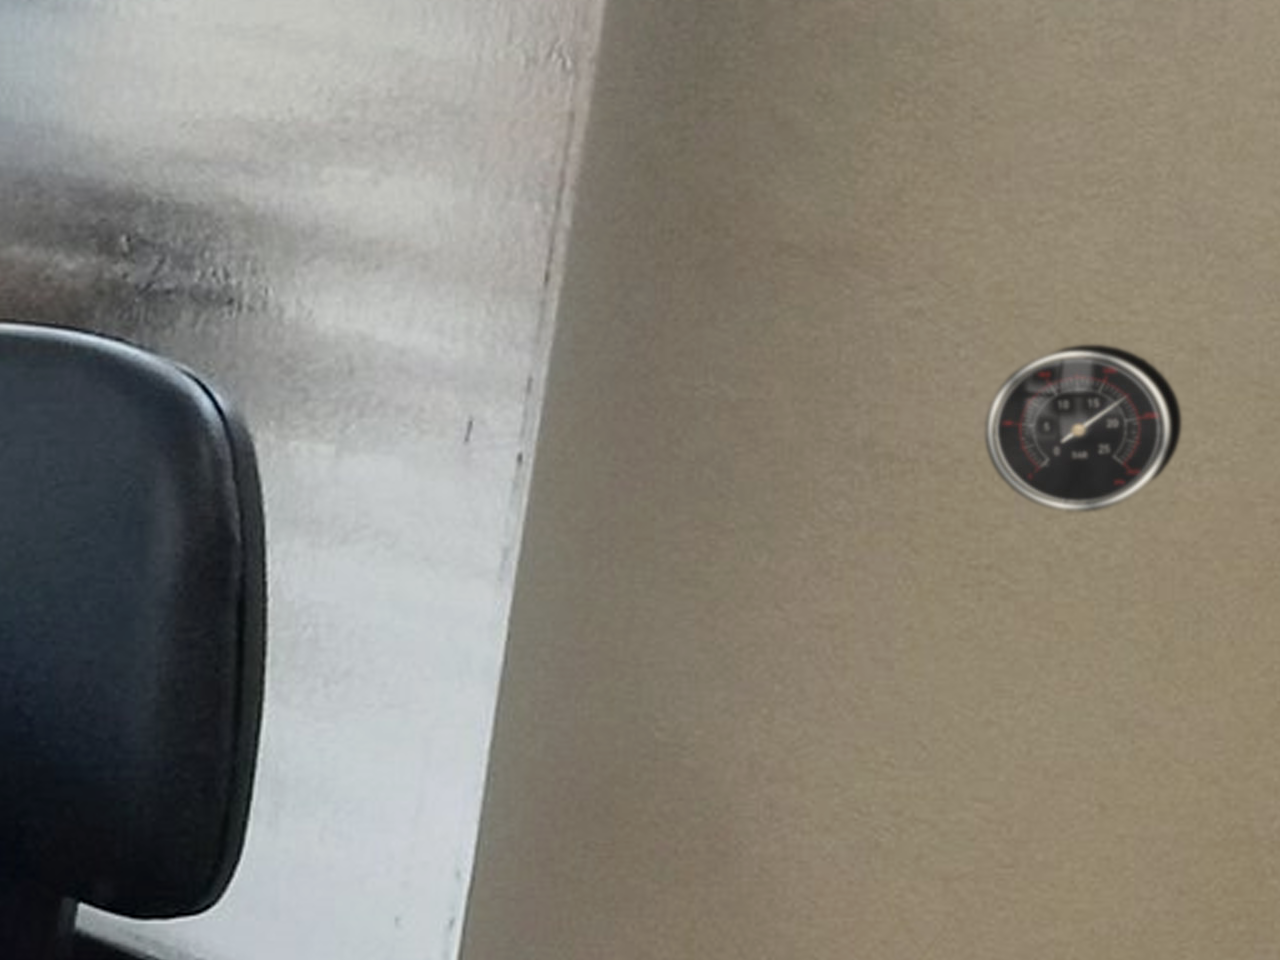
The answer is 17.5 bar
